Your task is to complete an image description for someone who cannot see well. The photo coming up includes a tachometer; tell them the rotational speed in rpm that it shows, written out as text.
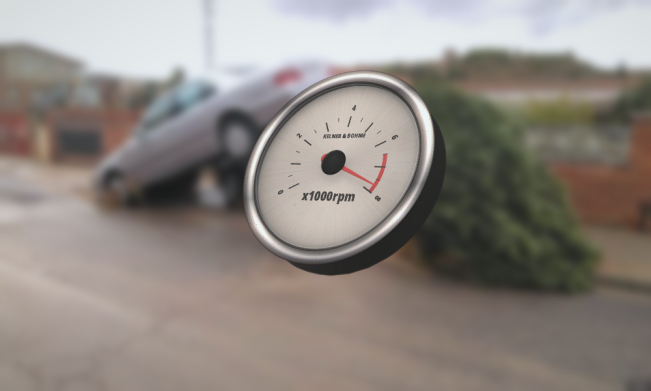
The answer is 7750 rpm
